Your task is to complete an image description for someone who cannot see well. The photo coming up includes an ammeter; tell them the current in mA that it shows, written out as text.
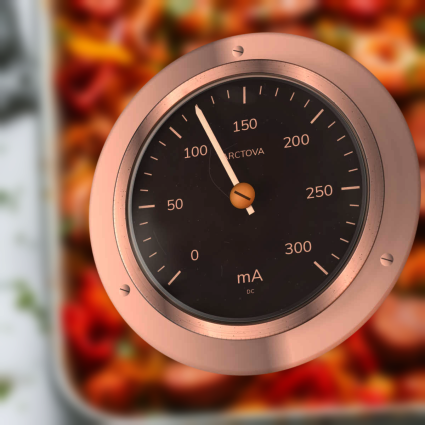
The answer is 120 mA
